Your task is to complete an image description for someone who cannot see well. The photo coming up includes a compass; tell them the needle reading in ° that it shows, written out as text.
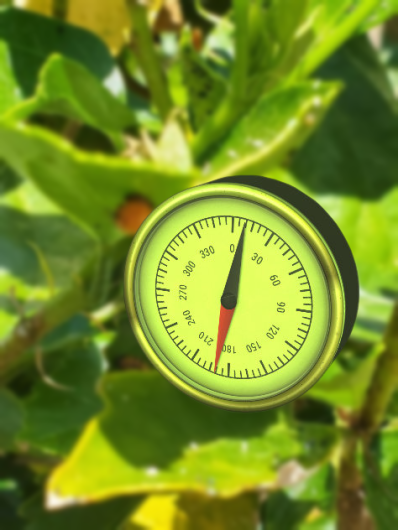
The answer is 190 °
